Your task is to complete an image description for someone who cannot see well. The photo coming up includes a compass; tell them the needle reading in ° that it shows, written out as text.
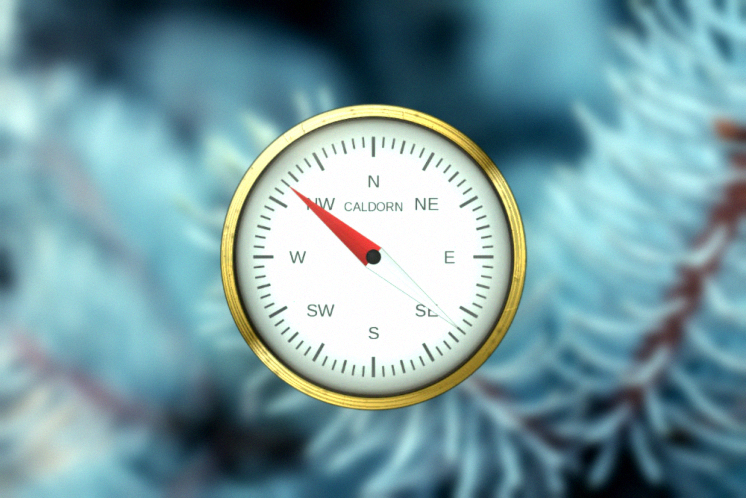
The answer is 310 °
